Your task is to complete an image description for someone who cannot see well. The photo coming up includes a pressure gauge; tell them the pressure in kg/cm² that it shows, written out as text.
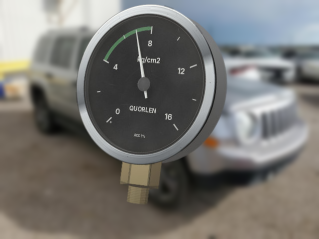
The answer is 7 kg/cm²
